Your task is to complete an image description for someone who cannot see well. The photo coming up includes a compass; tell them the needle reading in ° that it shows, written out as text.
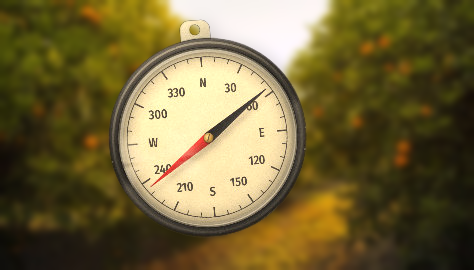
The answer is 235 °
